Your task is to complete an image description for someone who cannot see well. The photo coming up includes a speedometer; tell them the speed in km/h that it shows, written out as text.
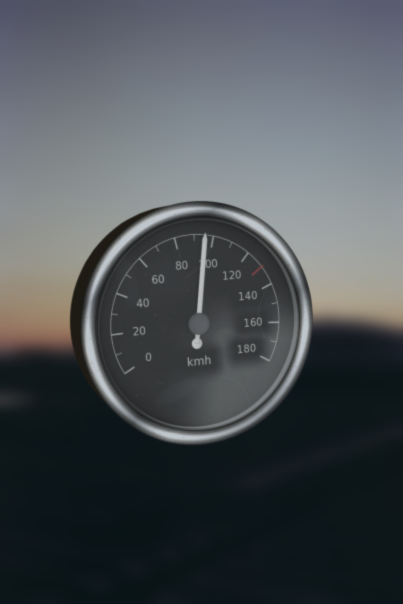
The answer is 95 km/h
